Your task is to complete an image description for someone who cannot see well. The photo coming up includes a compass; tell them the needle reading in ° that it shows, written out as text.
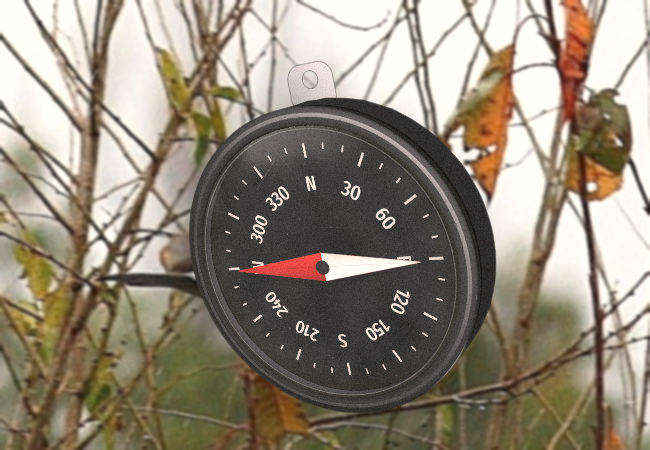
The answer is 270 °
